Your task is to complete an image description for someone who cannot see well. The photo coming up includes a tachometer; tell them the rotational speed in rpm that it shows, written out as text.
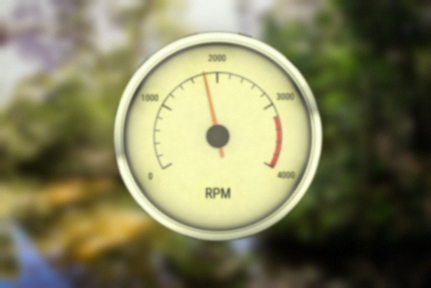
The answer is 1800 rpm
